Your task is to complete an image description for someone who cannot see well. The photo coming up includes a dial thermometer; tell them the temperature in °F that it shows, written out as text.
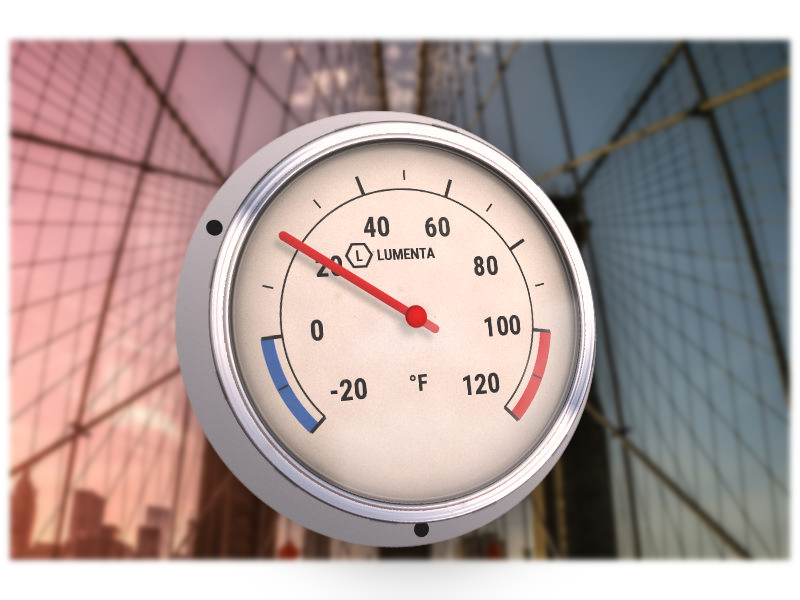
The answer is 20 °F
